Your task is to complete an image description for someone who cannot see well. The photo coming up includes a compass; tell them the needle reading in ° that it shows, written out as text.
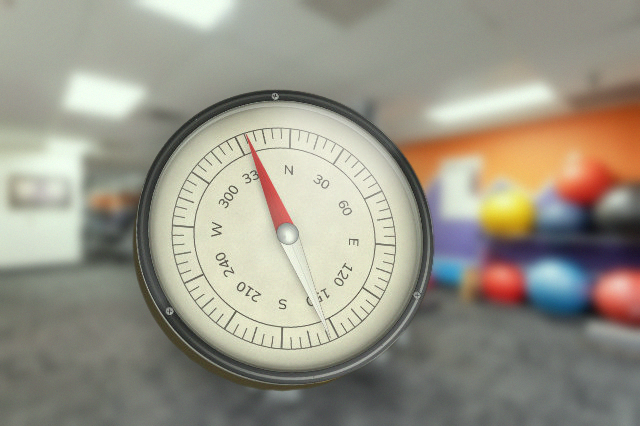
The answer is 335 °
